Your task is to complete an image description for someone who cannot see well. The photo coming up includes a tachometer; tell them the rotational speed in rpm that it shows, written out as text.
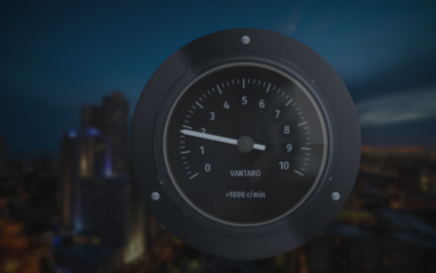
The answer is 1800 rpm
